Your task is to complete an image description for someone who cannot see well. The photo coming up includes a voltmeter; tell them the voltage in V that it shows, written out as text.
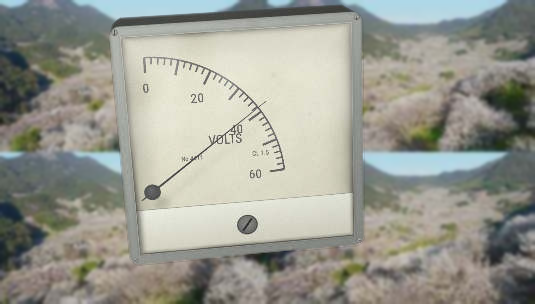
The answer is 38 V
